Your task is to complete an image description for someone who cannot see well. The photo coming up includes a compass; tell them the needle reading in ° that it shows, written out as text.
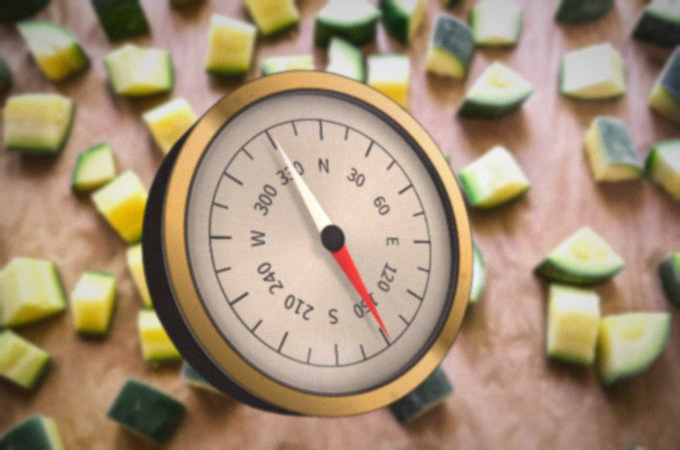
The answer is 150 °
